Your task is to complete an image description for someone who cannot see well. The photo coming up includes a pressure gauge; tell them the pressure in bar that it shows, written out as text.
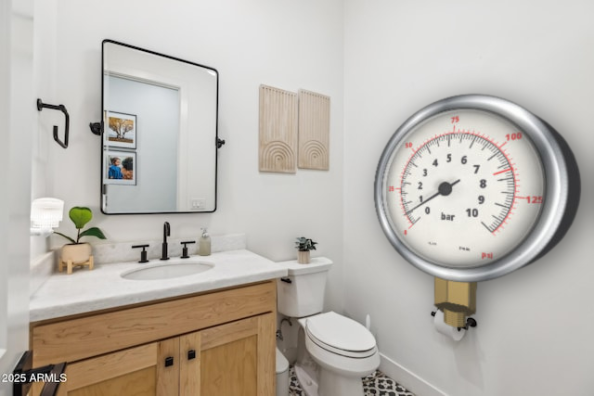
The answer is 0.5 bar
